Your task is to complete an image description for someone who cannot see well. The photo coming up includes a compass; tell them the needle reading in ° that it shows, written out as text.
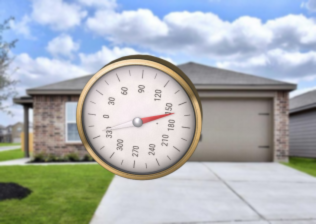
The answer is 157.5 °
